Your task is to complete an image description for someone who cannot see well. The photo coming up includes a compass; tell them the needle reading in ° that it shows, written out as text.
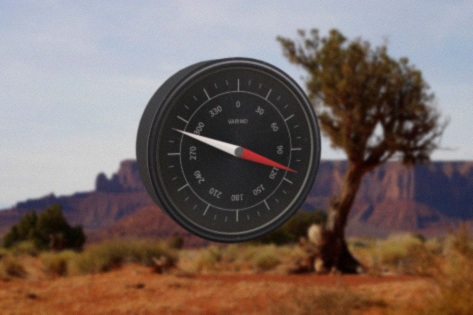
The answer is 110 °
